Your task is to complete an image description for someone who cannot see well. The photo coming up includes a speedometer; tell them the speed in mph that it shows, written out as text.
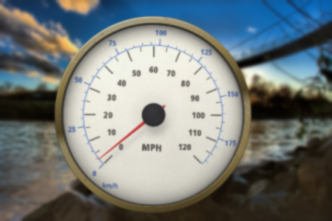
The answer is 2.5 mph
